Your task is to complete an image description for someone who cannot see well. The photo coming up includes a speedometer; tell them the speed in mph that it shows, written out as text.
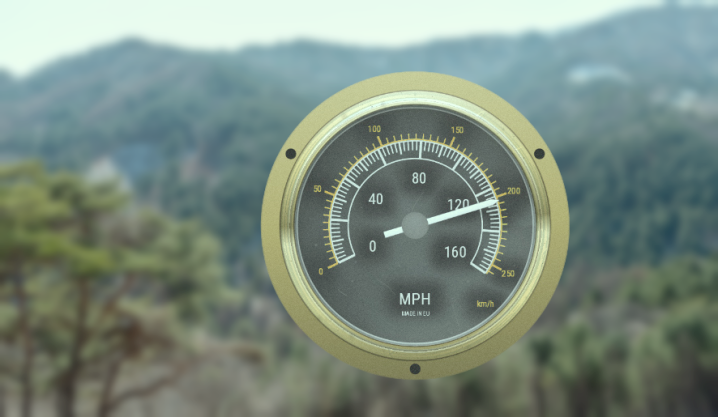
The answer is 126 mph
